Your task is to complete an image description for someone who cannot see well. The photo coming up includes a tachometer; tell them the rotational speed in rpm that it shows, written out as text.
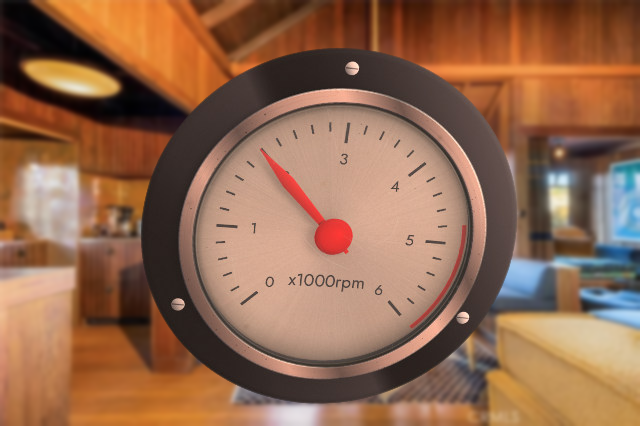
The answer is 2000 rpm
